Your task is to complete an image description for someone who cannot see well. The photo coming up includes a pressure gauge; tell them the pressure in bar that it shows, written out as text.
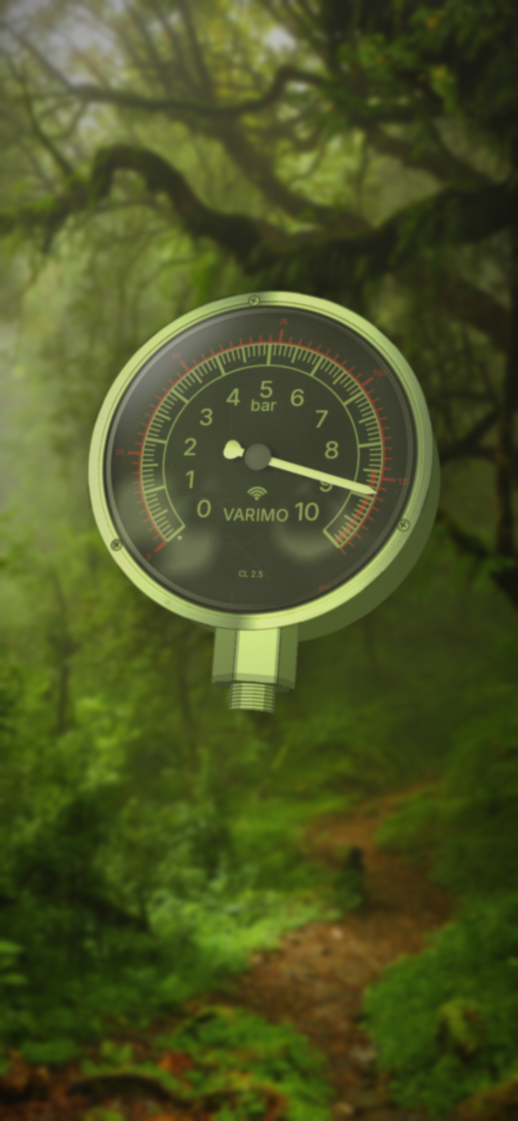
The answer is 8.9 bar
